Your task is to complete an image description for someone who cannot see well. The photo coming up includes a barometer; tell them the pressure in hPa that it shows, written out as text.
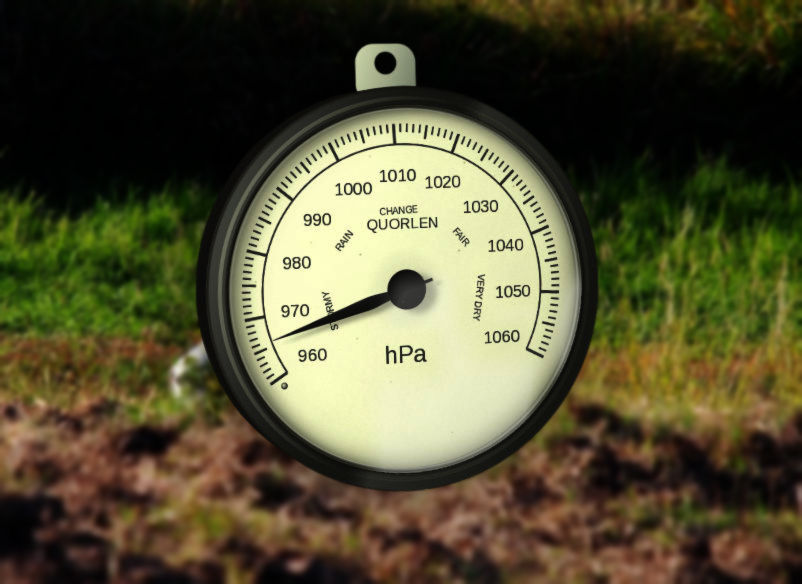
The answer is 966 hPa
